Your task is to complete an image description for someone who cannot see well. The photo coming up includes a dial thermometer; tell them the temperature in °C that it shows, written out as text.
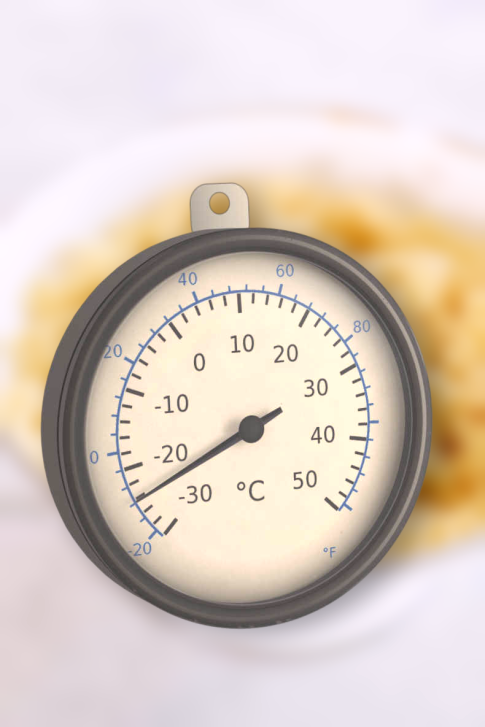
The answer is -24 °C
